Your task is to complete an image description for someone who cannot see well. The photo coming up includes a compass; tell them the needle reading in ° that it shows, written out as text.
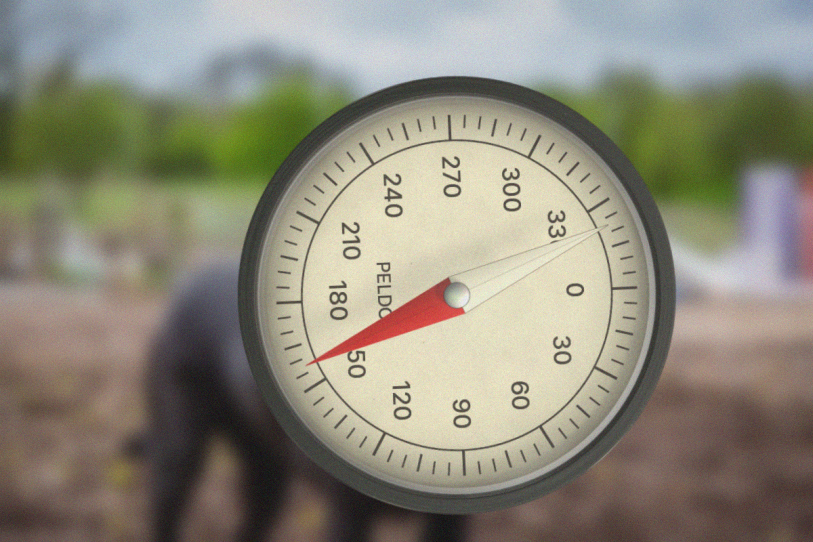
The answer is 157.5 °
